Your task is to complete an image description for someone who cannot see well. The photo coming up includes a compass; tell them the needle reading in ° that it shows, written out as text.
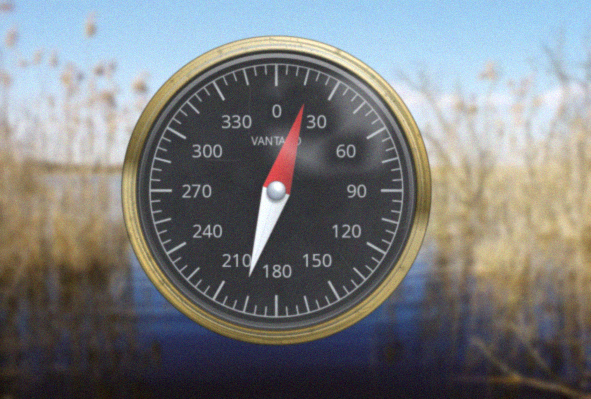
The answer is 17.5 °
